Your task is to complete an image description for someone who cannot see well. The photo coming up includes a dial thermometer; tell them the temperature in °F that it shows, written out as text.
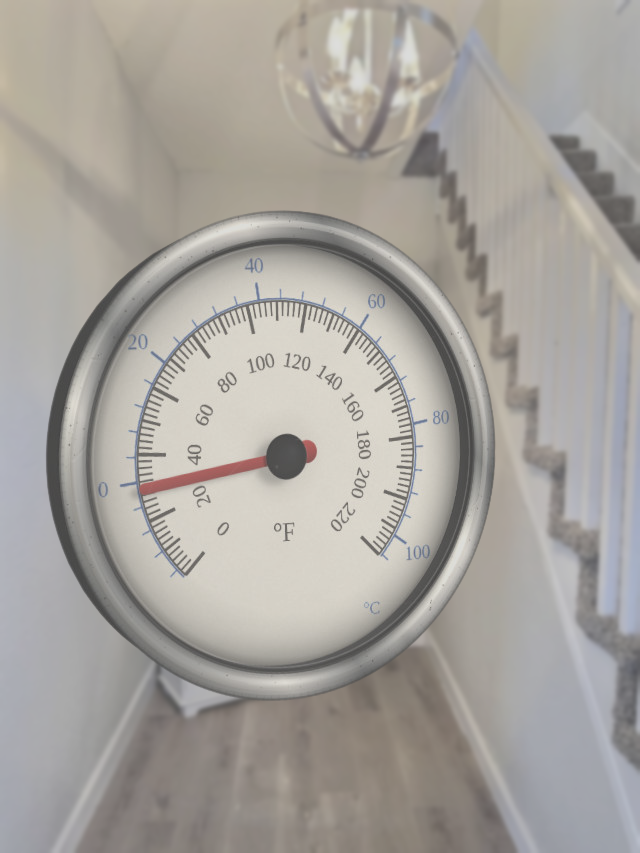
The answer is 30 °F
